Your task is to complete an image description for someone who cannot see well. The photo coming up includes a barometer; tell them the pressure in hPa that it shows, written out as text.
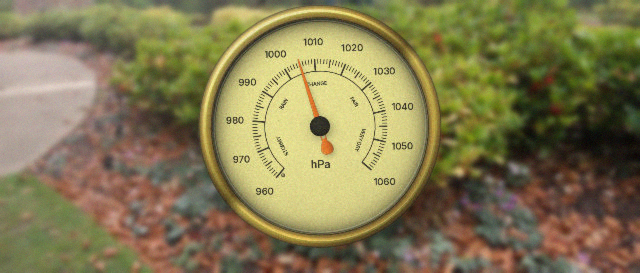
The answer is 1005 hPa
